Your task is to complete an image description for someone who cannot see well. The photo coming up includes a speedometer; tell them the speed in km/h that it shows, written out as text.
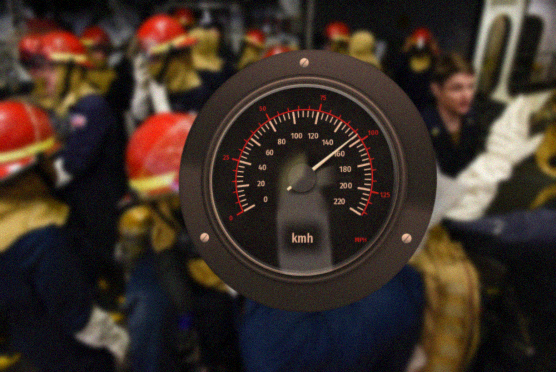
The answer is 156 km/h
